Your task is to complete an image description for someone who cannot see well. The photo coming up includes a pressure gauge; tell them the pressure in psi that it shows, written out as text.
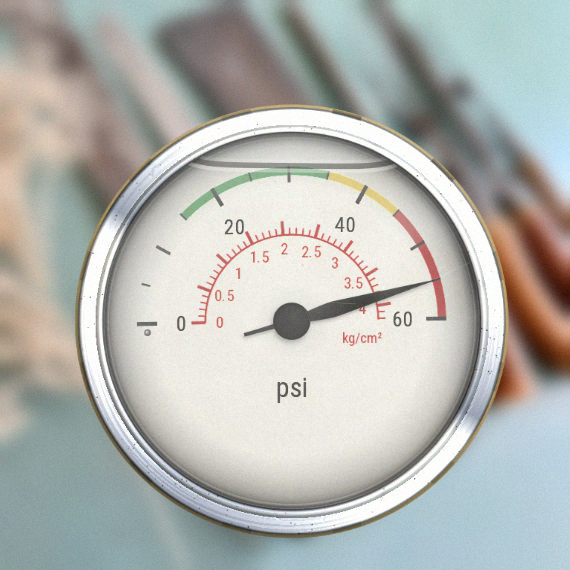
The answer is 55 psi
